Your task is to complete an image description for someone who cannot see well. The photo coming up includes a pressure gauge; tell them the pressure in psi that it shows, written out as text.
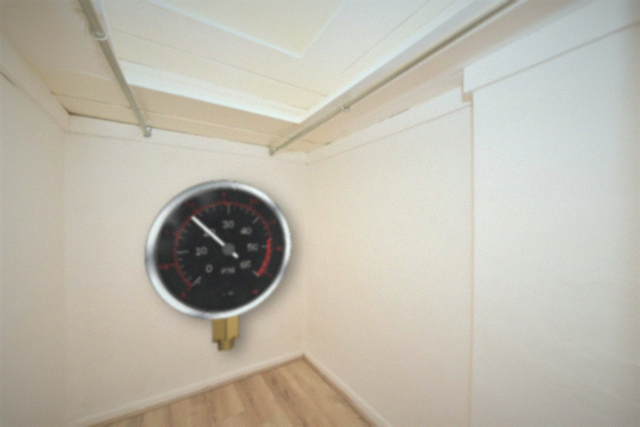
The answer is 20 psi
